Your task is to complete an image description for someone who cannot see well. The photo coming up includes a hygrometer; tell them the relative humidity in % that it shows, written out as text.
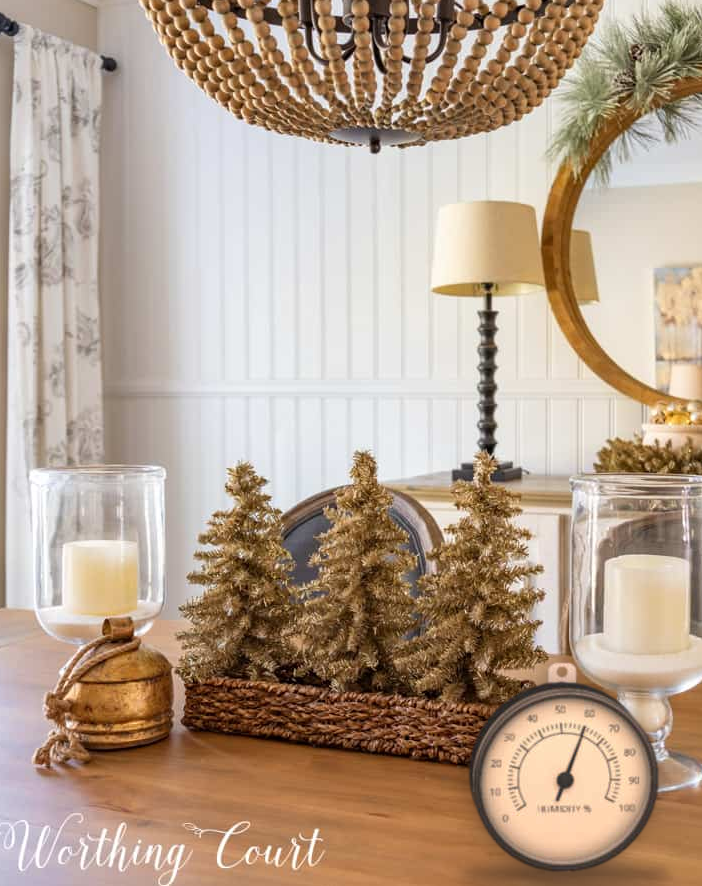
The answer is 60 %
